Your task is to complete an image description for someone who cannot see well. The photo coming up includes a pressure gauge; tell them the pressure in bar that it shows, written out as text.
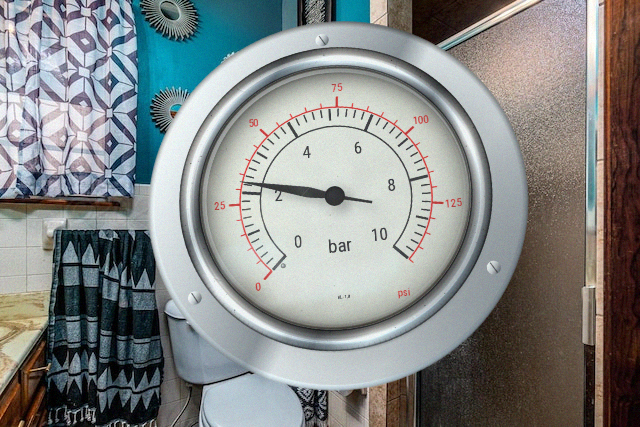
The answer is 2.2 bar
